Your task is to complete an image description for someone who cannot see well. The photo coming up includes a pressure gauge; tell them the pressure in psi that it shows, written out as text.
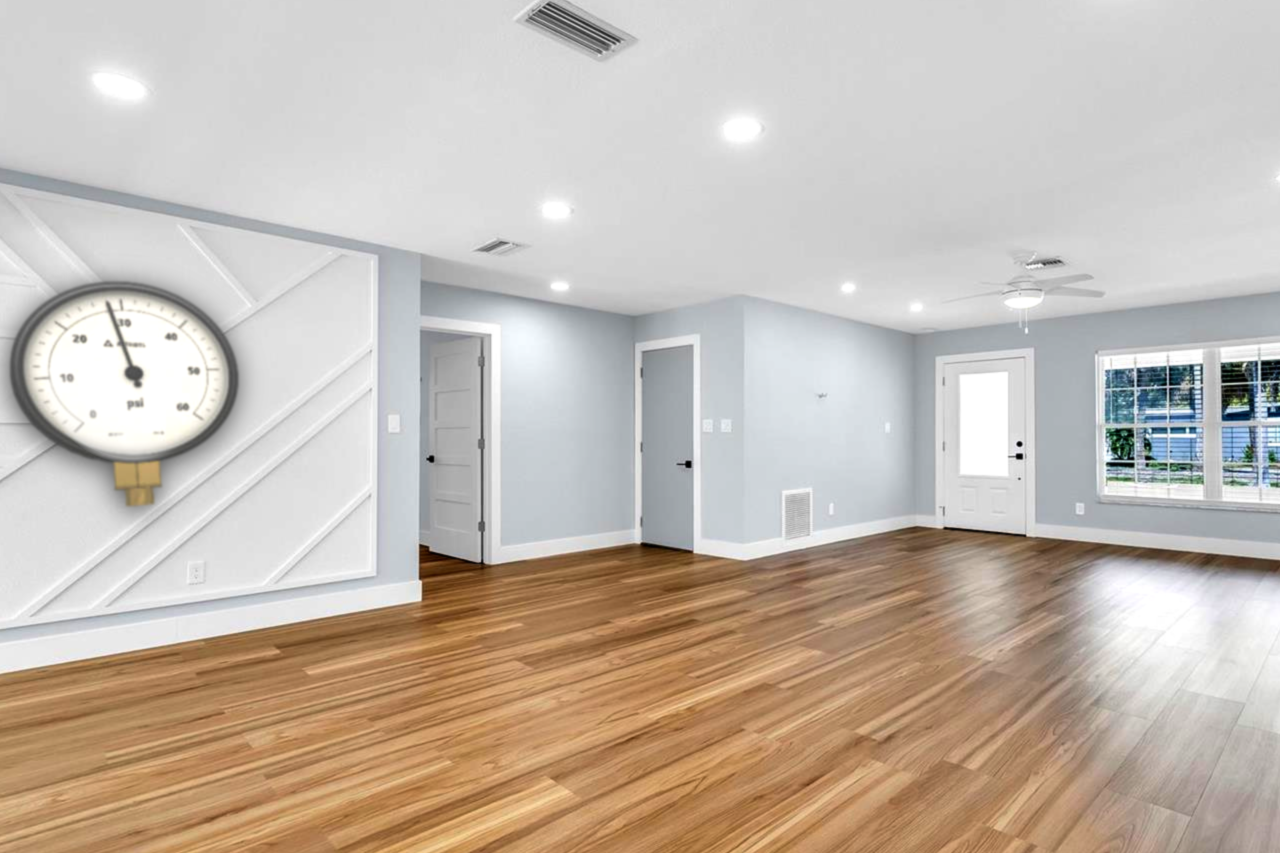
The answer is 28 psi
